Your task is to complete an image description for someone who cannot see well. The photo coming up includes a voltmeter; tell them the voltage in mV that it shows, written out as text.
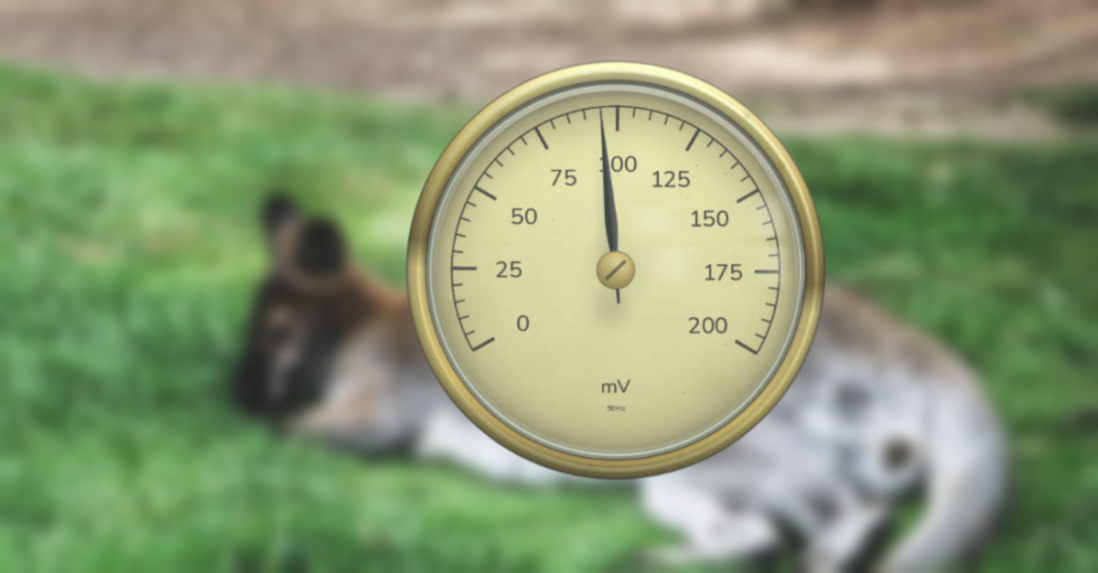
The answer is 95 mV
